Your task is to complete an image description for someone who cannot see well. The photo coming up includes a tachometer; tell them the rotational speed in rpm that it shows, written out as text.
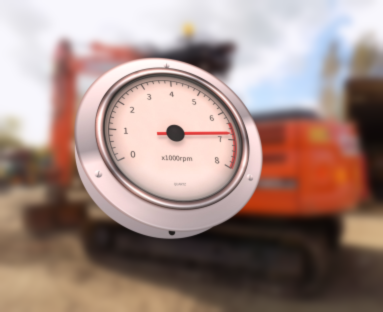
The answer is 6800 rpm
